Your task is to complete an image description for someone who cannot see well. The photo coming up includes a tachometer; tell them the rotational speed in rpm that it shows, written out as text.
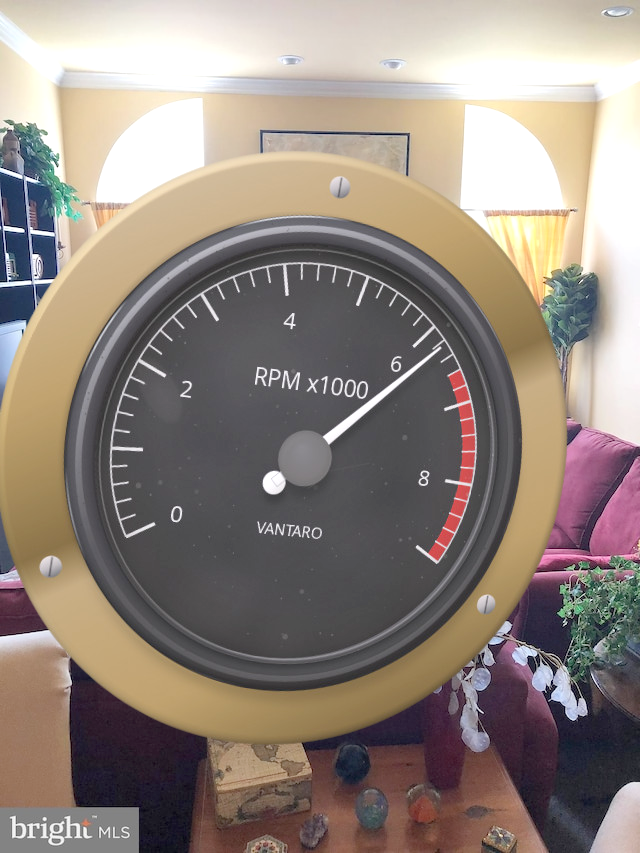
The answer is 6200 rpm
